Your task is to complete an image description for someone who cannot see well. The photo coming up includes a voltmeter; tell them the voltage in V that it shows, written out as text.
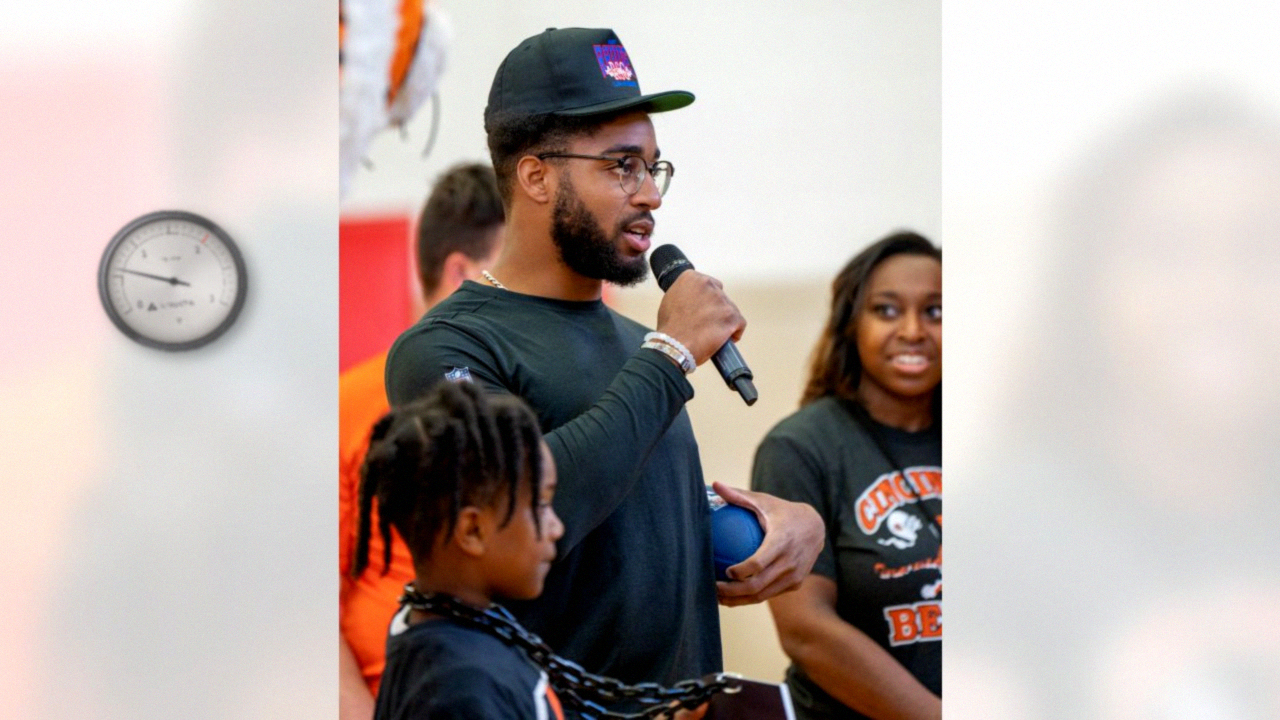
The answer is 0.6 V
